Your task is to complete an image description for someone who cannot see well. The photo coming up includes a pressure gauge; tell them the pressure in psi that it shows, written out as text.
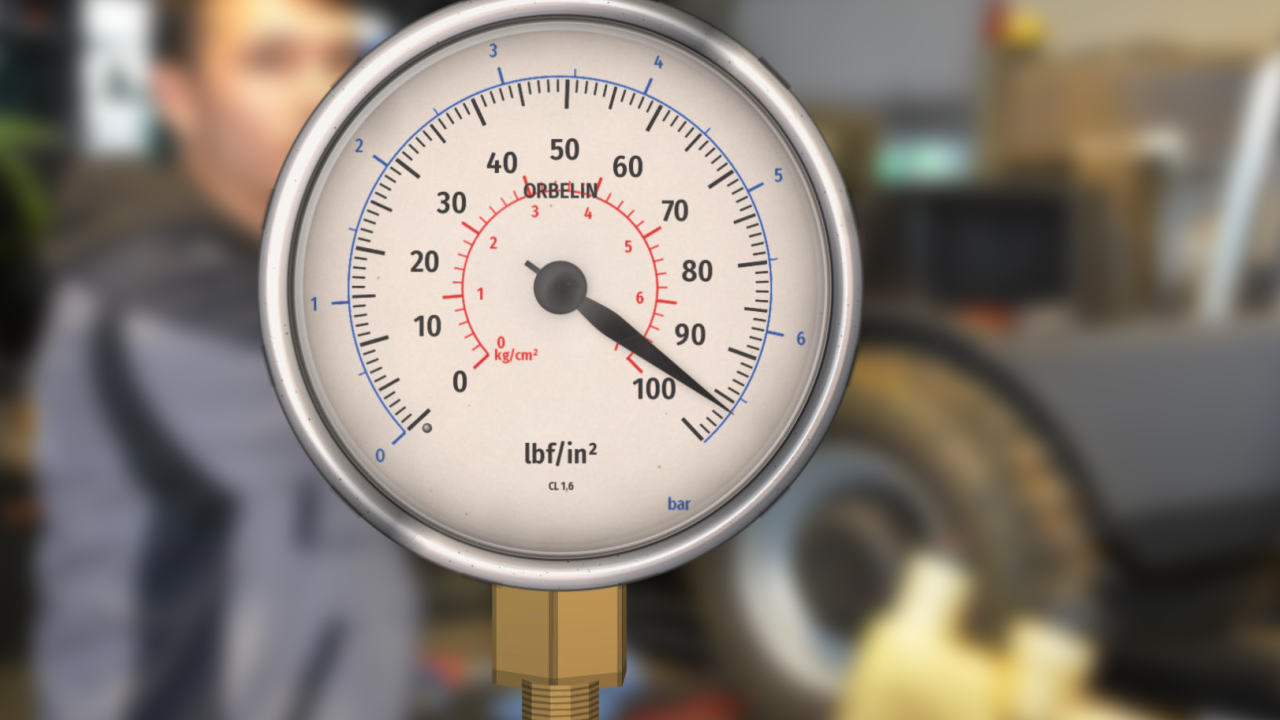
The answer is 96 psi
